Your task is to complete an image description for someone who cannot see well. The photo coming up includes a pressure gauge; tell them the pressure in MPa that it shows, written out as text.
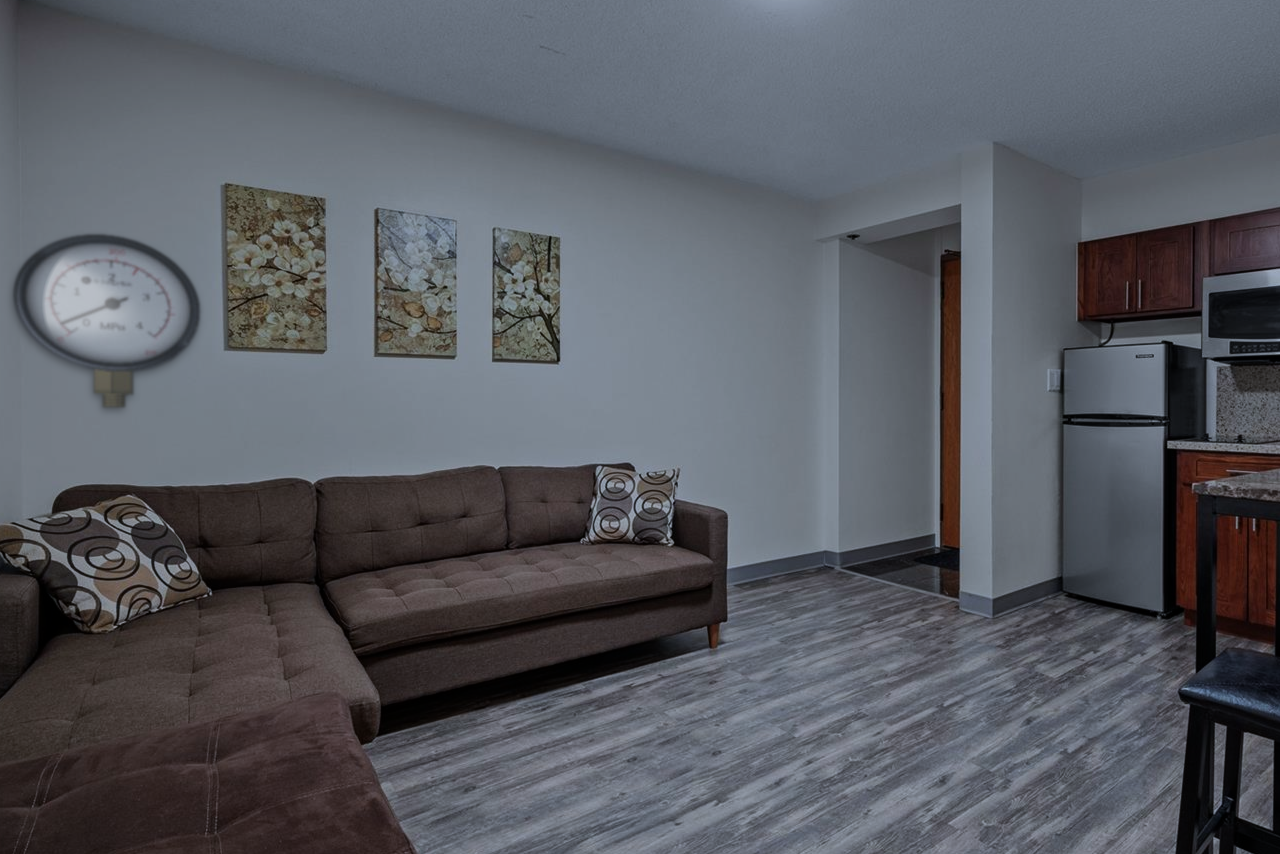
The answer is 0.2 MPa
